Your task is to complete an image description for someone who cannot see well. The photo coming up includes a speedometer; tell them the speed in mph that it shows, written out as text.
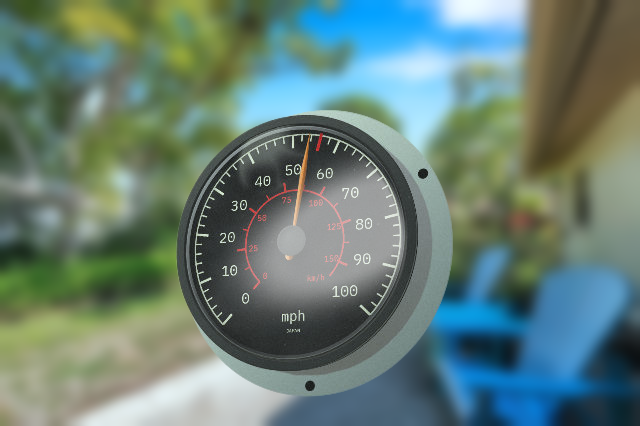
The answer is 54 mph
